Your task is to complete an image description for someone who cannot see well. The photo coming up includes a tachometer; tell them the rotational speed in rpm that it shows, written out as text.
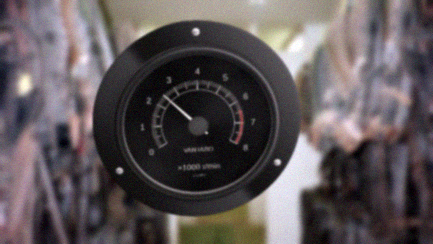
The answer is 2500 rpm
